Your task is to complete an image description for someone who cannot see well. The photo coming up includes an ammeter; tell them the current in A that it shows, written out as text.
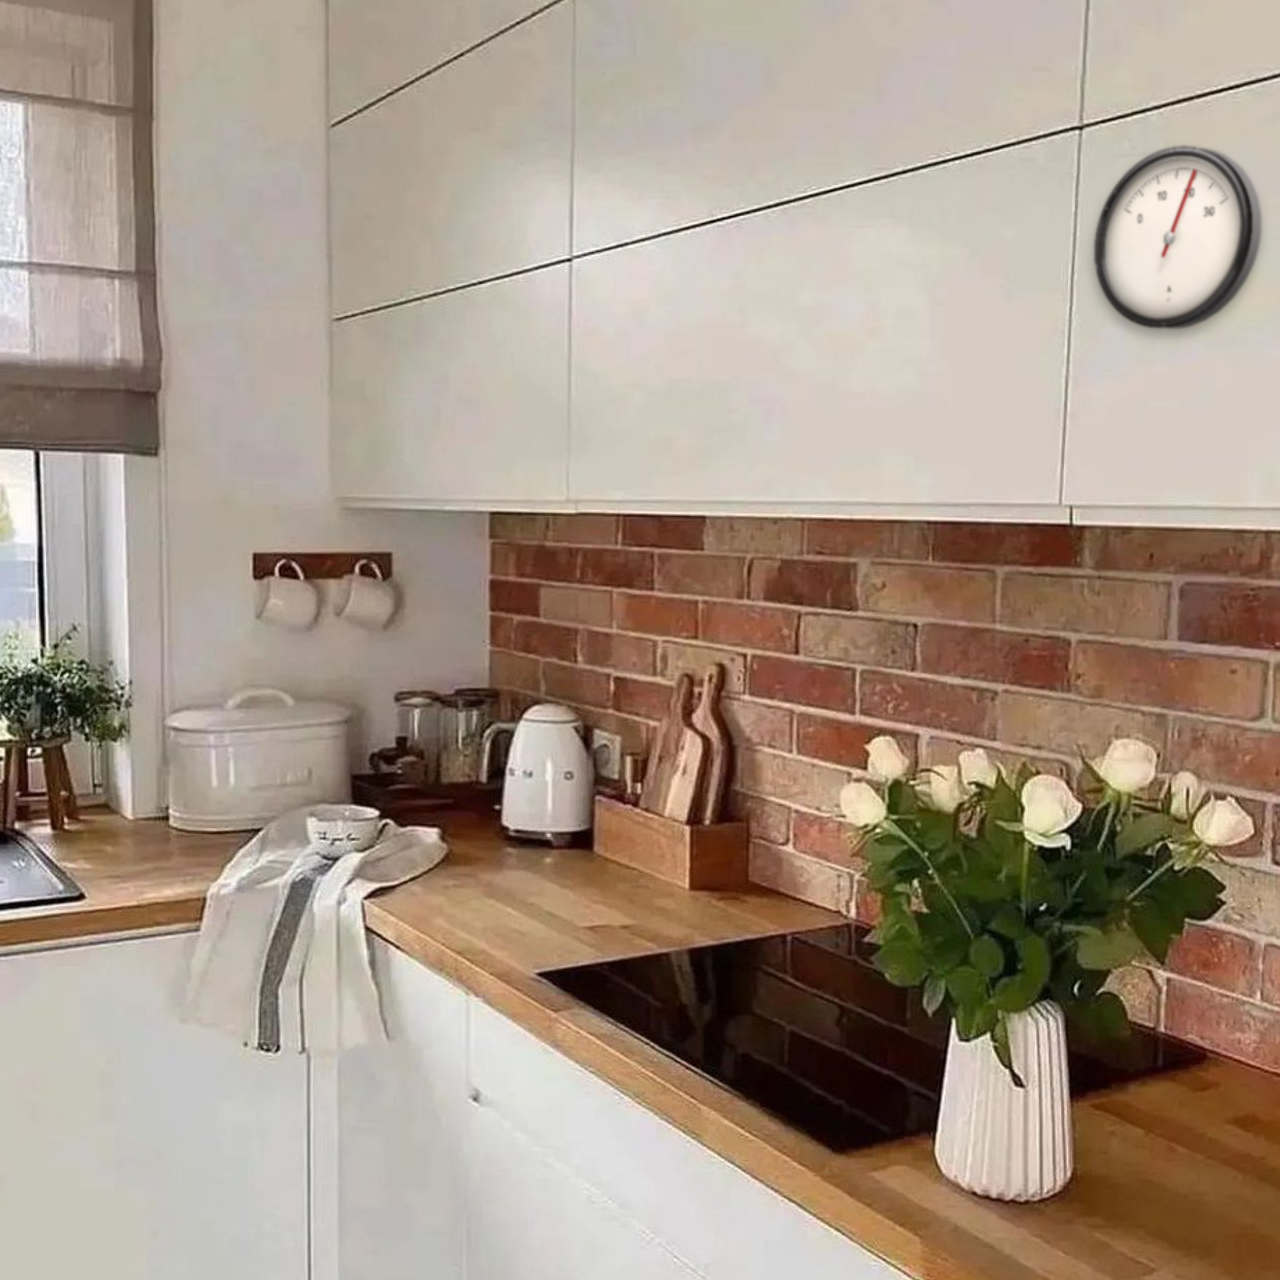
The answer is 20 A
